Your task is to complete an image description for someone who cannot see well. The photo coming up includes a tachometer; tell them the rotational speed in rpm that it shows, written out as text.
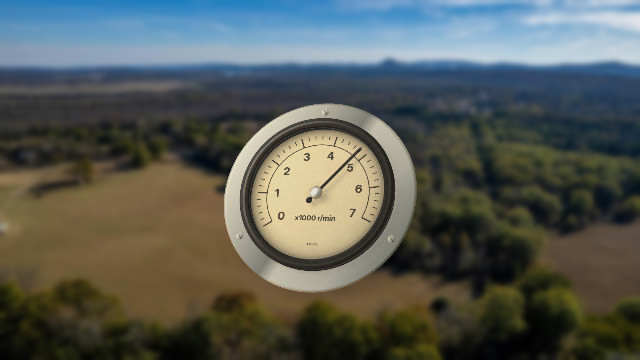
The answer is 4800 rpm
